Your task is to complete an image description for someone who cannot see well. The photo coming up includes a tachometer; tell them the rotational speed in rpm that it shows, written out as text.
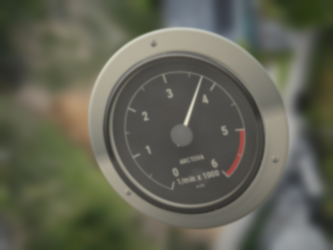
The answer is 3750 rpm
